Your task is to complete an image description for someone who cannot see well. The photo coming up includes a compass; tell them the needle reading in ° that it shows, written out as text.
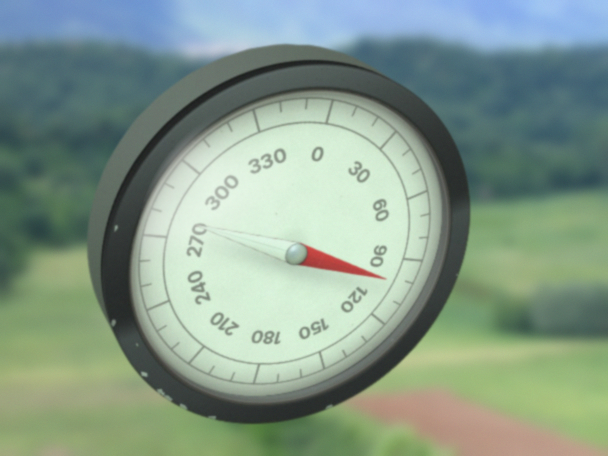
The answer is 100 °
